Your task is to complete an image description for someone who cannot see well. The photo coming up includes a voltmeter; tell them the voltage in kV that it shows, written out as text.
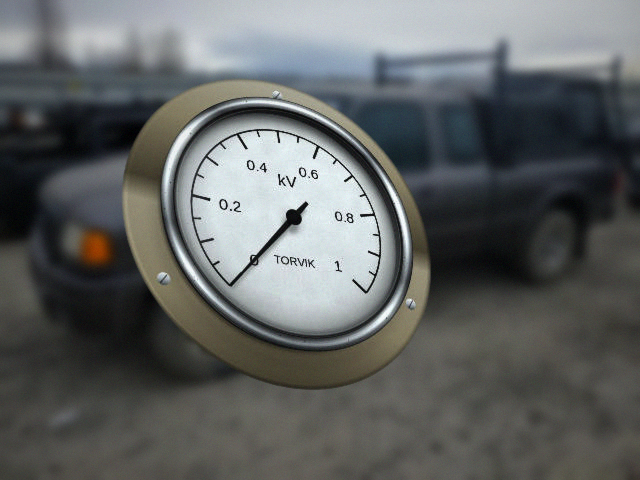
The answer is 0 kV
